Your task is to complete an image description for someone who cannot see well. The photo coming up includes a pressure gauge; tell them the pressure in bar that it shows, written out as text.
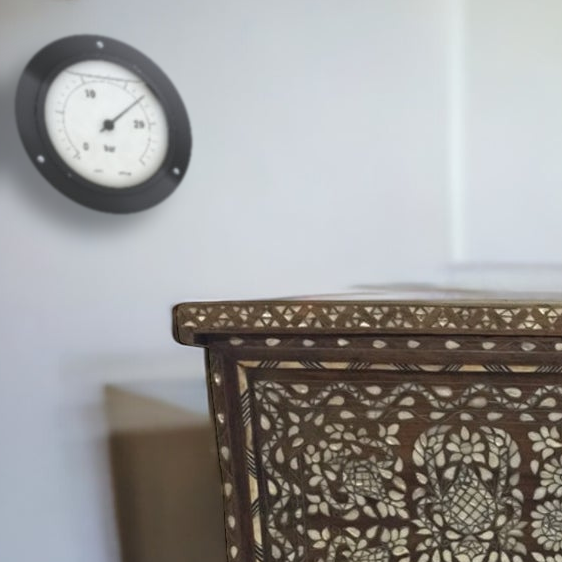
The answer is 17 bar
